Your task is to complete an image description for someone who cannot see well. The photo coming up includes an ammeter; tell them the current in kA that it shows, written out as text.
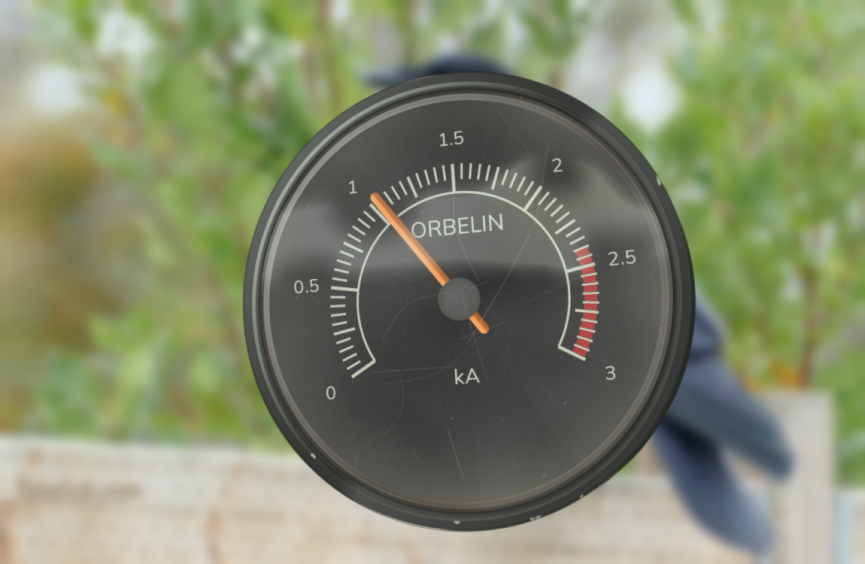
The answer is 1.05 kA
